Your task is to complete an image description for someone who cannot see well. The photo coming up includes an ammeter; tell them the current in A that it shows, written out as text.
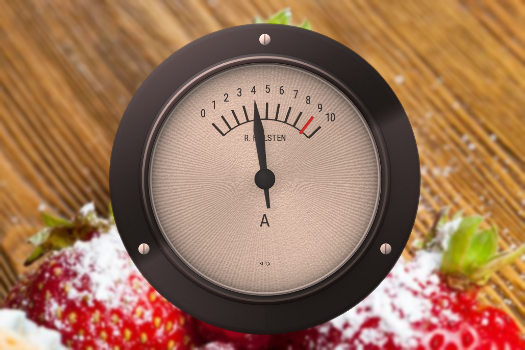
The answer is 4 A
